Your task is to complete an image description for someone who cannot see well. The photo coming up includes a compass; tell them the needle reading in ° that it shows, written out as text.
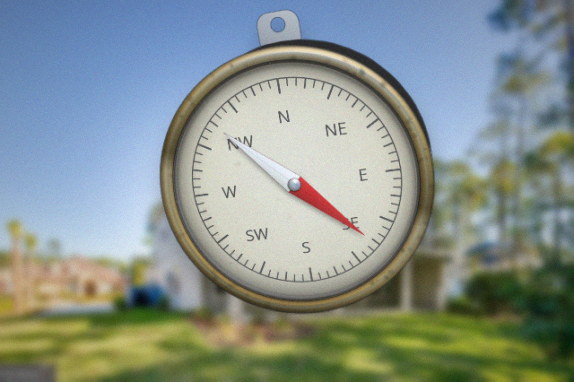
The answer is 135 °
